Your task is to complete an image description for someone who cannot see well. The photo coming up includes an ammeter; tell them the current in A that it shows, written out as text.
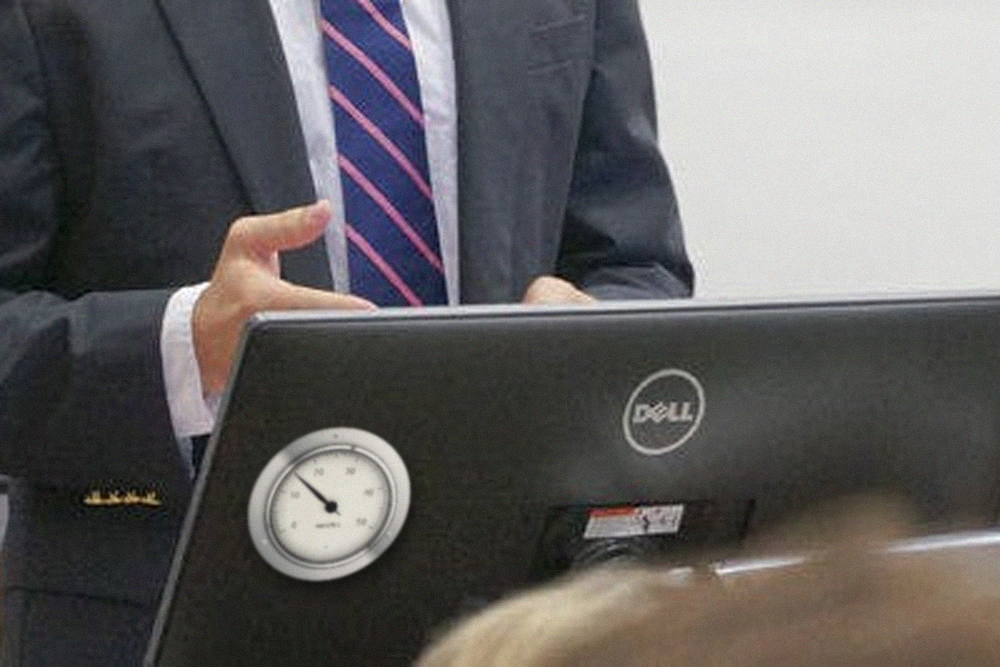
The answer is 15 A
